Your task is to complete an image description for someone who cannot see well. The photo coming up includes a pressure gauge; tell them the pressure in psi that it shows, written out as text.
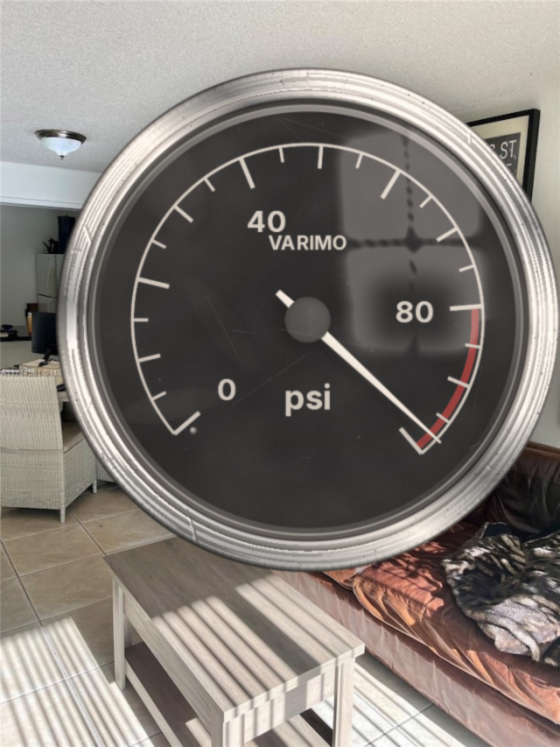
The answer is 97.5 psi
